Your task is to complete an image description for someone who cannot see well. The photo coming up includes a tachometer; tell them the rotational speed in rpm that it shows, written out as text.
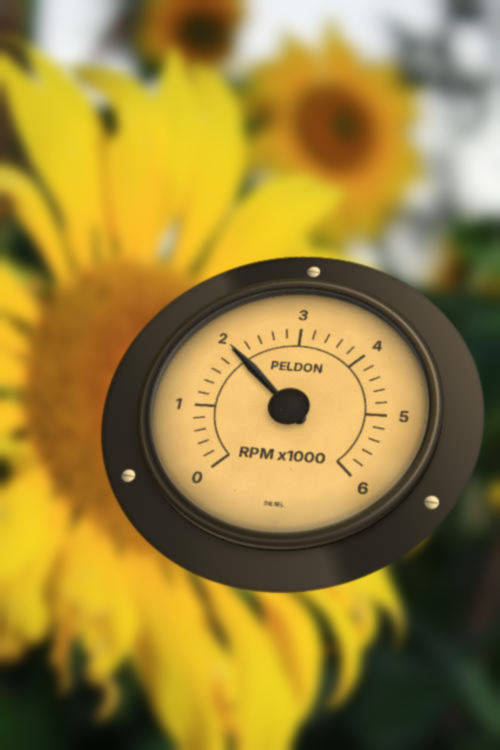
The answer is 2000 rpm
